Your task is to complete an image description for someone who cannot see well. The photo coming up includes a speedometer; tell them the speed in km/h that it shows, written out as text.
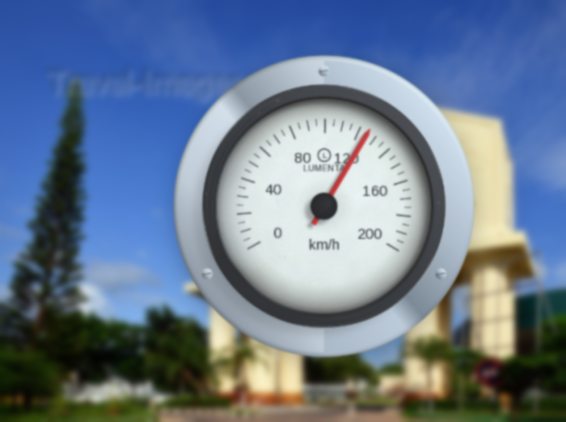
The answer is 125 km/h
